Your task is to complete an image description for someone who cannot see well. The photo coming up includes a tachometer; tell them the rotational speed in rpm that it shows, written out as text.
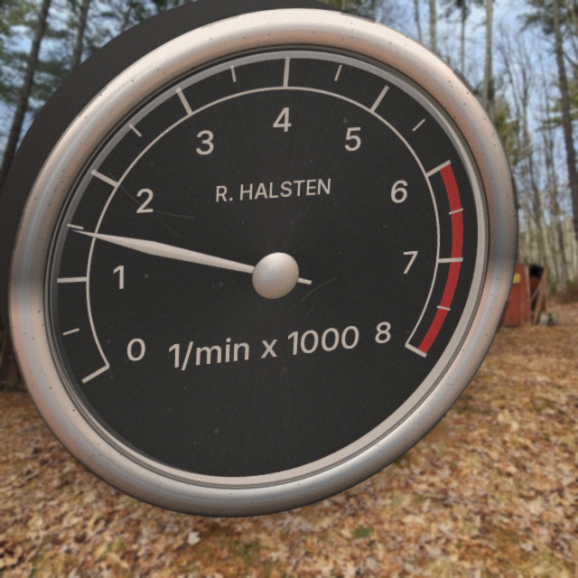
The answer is 1500 rpm
